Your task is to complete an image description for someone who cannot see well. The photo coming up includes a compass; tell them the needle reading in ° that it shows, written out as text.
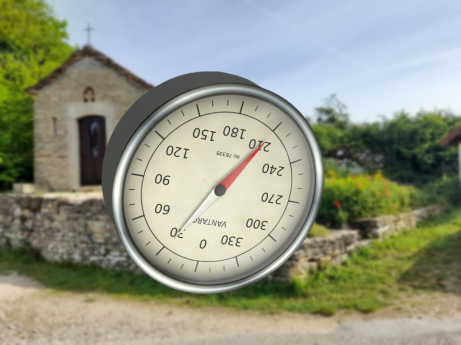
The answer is 210 °
